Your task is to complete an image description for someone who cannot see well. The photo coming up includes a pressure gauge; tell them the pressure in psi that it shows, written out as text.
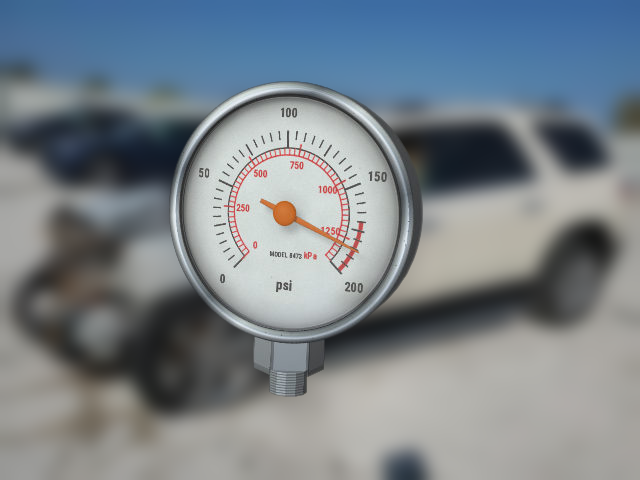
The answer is 185 psi
